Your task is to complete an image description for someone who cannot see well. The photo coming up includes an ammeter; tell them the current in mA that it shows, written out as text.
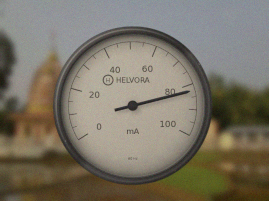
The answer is 82.5 mA
